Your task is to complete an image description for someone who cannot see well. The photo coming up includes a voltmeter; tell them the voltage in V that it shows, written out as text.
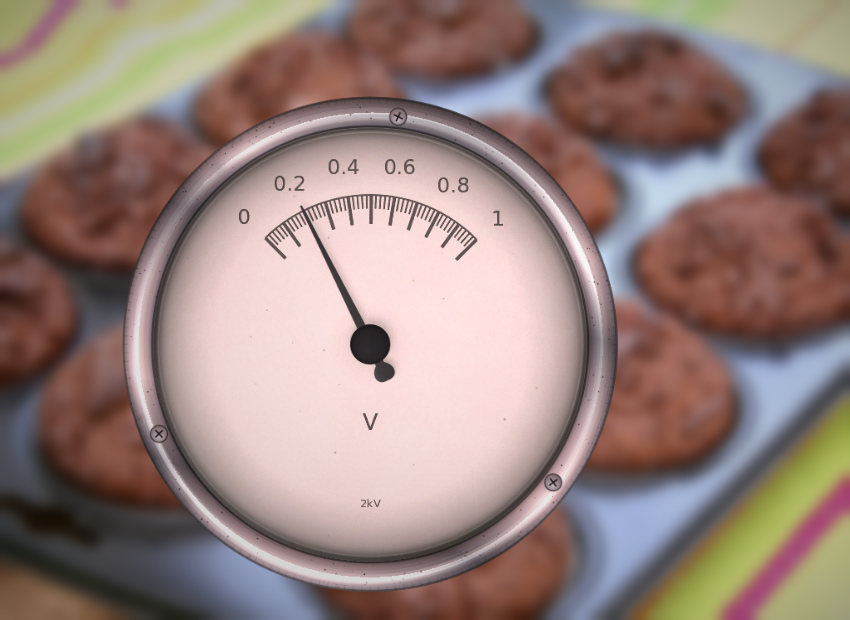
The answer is 0.2 V
